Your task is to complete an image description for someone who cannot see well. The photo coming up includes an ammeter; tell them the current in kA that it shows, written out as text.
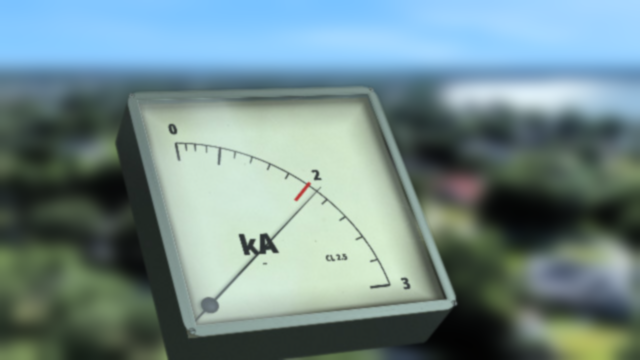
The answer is 2.1 kA
